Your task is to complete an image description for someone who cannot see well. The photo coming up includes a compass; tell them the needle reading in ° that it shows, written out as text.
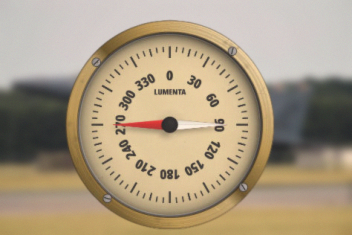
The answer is 270 °
